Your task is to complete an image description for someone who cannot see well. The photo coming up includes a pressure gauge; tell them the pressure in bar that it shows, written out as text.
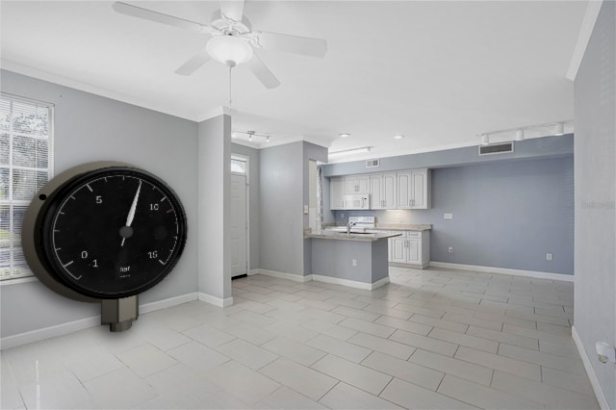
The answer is 8 bar
